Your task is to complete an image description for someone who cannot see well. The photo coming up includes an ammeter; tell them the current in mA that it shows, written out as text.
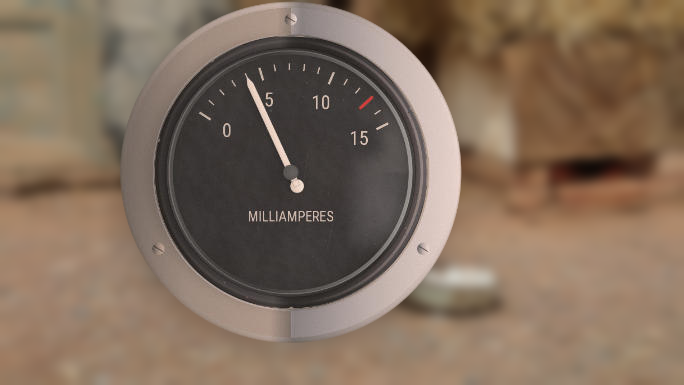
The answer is 4 mA
